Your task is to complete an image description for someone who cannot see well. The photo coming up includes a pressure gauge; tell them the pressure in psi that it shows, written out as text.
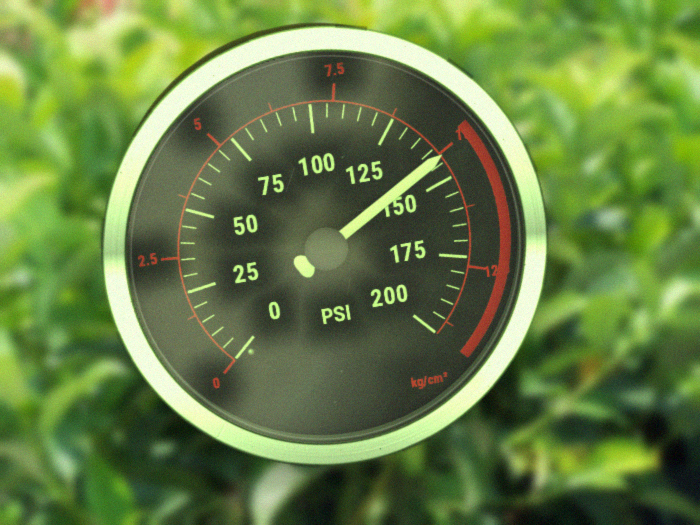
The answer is 142.5 psi
